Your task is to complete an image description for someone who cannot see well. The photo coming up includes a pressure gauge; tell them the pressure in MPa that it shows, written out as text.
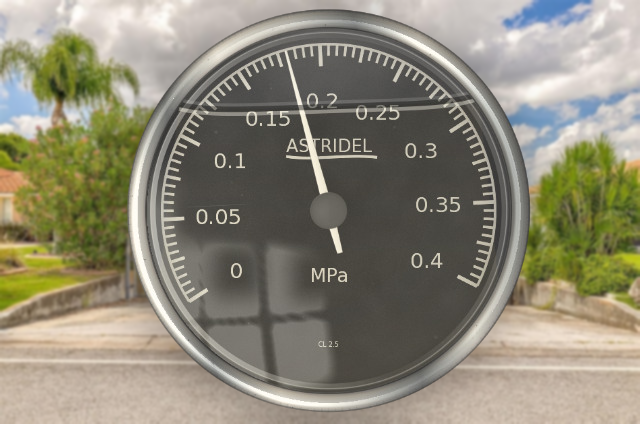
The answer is 0.18 MPa
